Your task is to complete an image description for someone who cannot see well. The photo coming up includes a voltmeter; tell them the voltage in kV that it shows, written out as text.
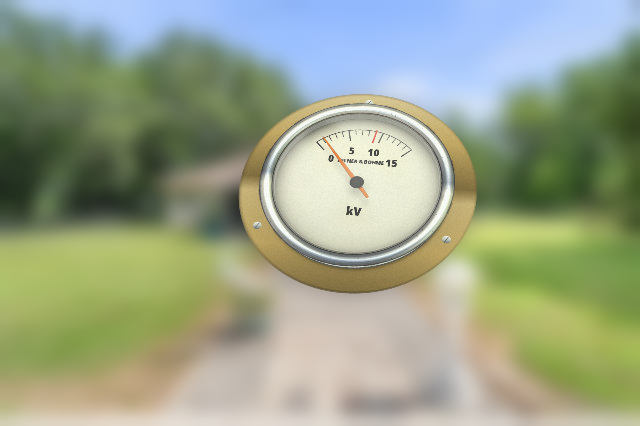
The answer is 1 kV
